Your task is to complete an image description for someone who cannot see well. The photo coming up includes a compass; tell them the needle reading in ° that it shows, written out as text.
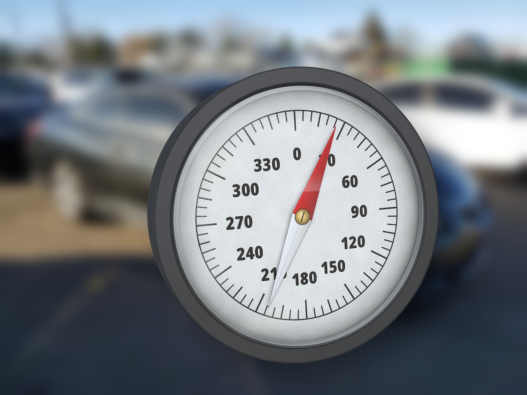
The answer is 25 °
